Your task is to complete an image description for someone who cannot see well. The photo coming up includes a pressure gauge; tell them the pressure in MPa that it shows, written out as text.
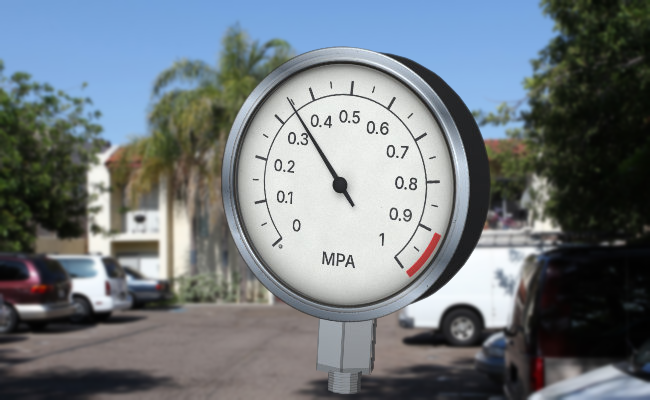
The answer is 0.35 MPa
